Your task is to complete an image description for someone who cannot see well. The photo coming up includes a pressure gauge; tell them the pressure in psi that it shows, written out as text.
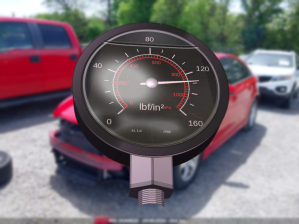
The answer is 130 psi
